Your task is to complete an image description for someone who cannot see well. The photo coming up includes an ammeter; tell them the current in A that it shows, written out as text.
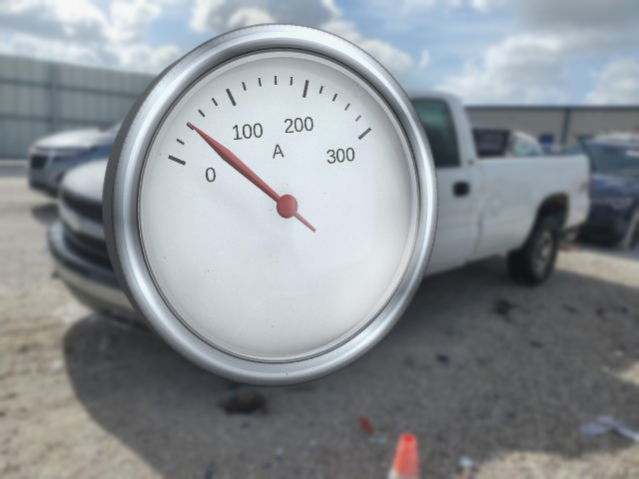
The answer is 40 A
